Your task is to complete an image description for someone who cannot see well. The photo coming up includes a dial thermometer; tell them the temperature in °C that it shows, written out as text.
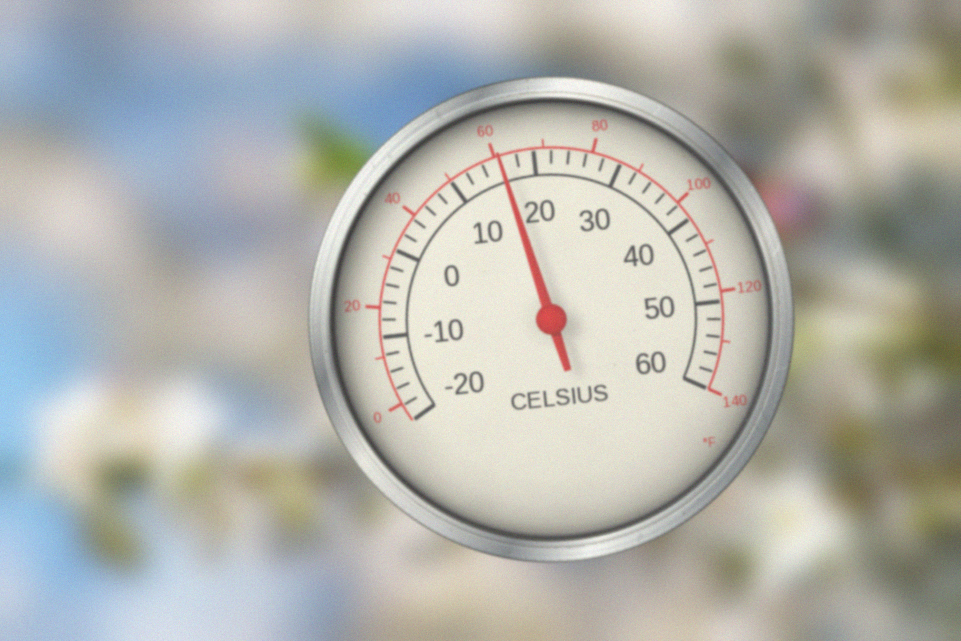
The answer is 16 °C
